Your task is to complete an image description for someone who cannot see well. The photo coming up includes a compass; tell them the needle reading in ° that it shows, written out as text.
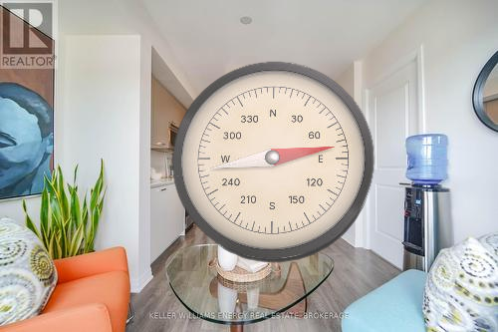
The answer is 80 °
